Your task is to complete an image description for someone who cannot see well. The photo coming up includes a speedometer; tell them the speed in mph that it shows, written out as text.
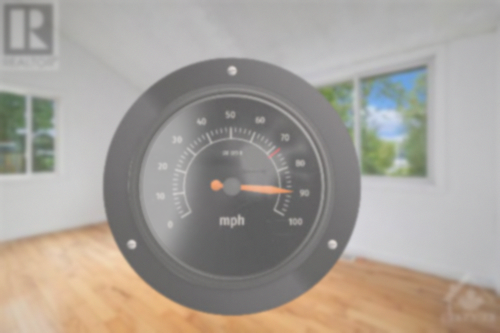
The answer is 90 mph
